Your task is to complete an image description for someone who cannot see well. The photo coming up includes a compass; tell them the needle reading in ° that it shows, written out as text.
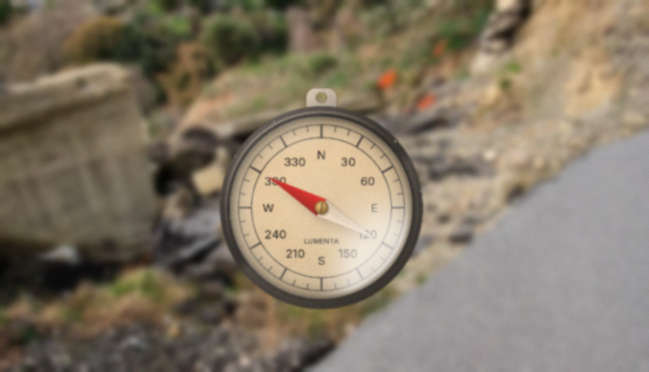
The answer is 300 °
